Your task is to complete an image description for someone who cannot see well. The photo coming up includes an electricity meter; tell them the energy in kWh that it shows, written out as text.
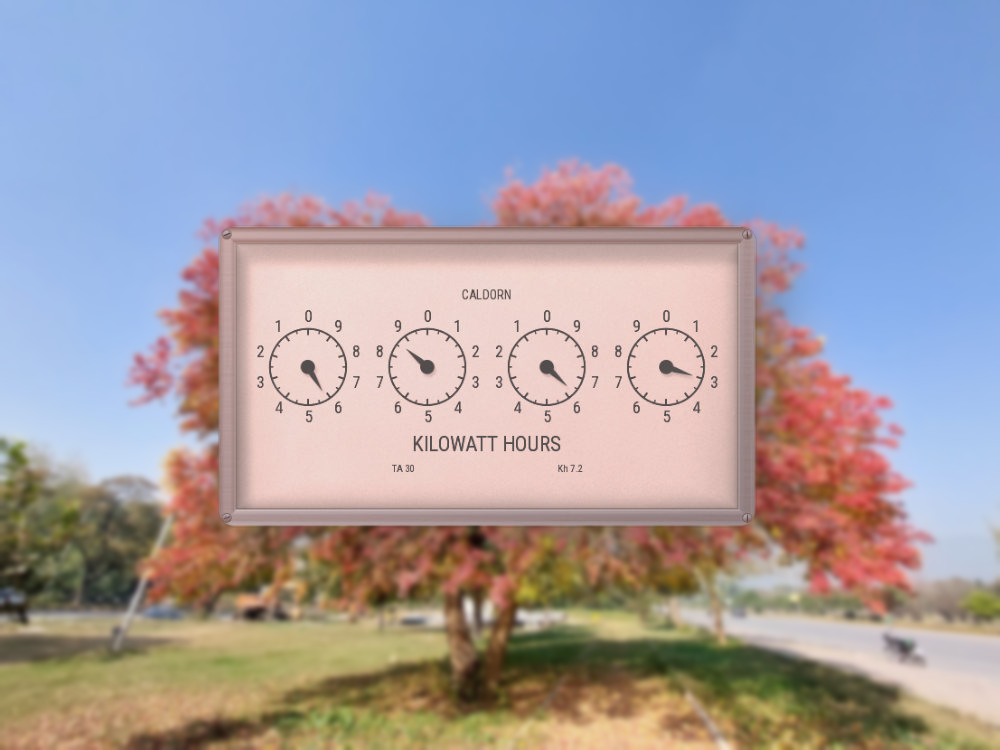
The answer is 5863 kWh
